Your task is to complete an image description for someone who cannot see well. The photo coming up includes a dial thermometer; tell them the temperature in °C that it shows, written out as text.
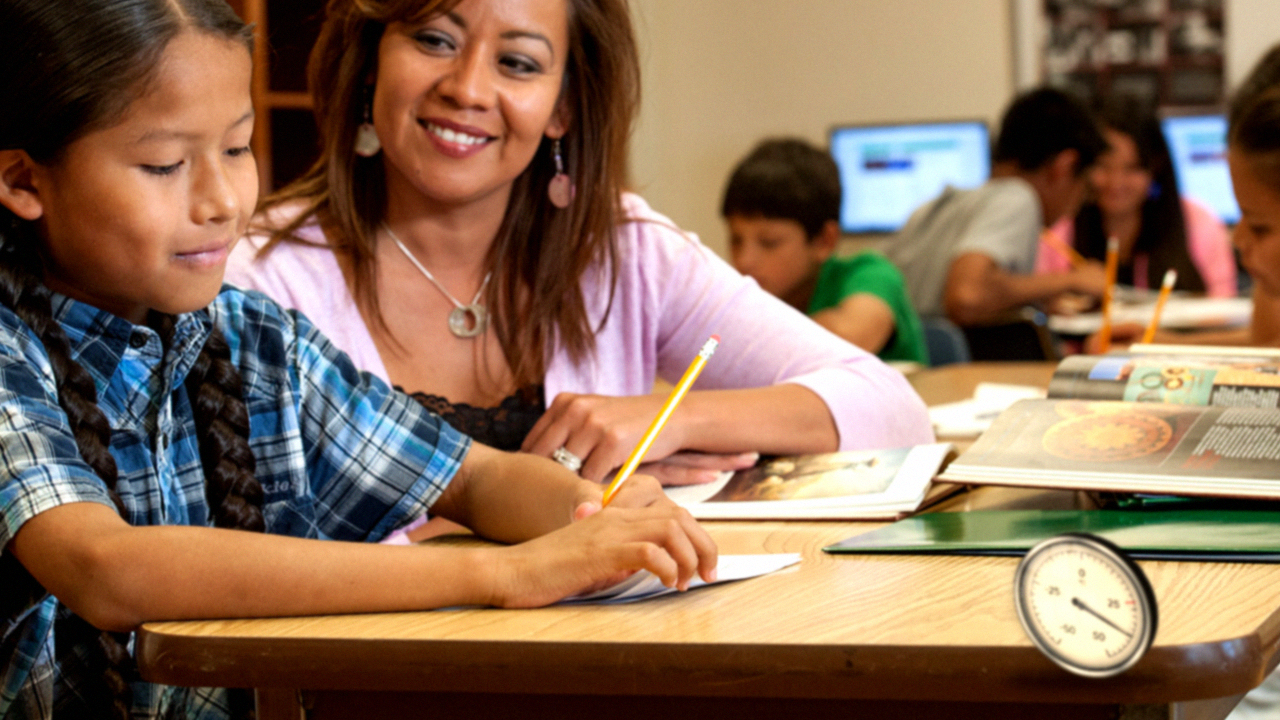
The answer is 37.5 °C
